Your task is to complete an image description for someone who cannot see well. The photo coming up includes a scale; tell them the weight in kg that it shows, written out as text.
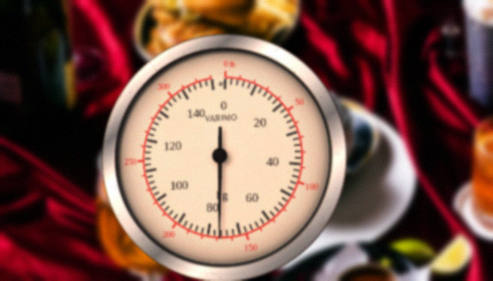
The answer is 76 kg
